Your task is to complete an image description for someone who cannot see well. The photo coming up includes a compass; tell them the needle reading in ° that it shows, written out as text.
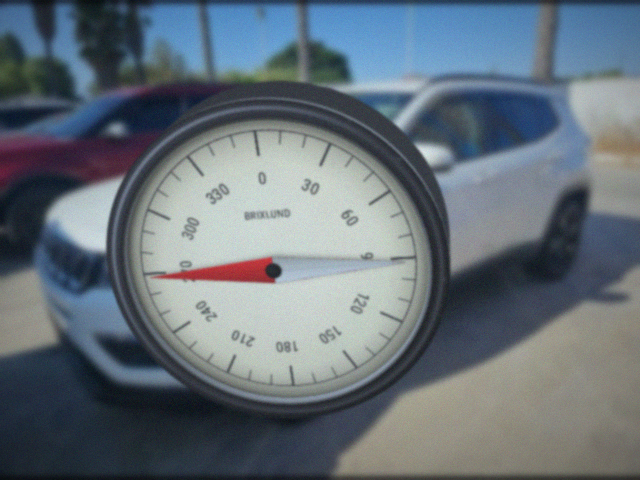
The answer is 270 °
